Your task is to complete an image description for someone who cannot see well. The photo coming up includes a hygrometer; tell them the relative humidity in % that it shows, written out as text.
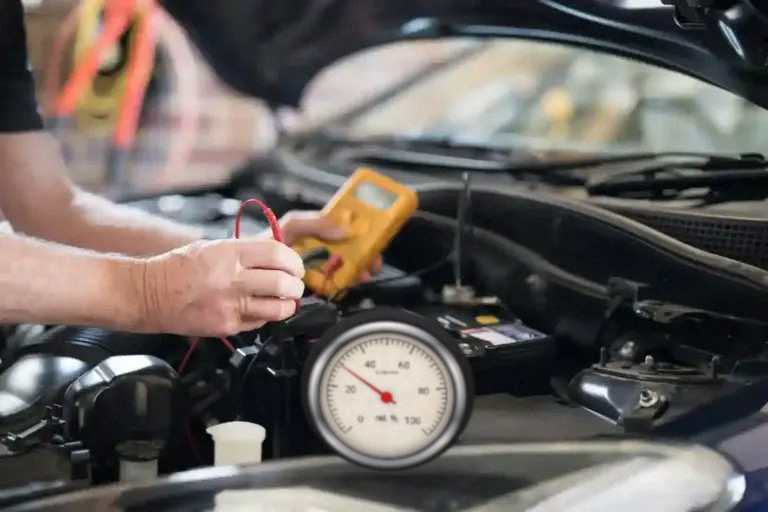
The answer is 30 %
